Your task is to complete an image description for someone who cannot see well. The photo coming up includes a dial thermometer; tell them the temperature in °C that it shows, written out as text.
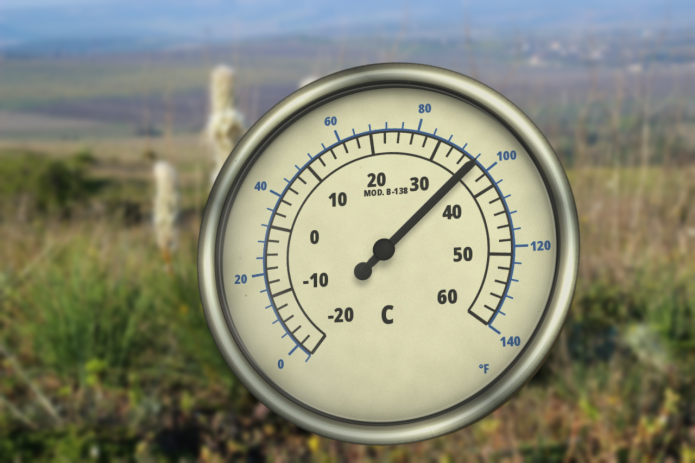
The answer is 36 °C
